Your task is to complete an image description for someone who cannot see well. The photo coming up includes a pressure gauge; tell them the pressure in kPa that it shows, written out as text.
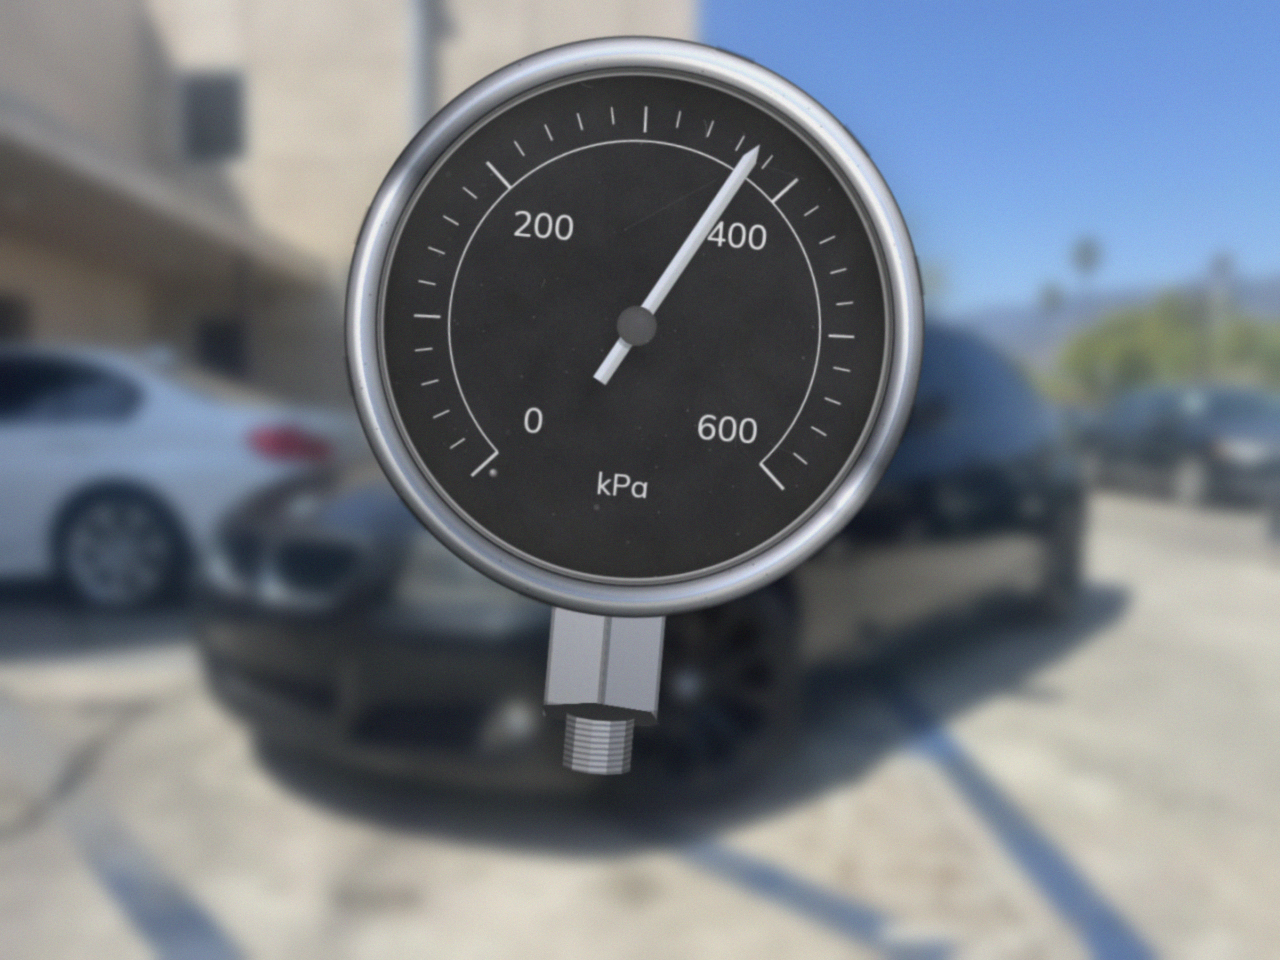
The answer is 370 kPa
